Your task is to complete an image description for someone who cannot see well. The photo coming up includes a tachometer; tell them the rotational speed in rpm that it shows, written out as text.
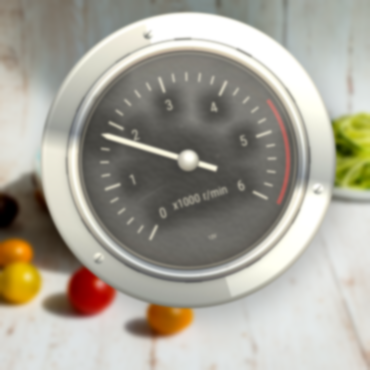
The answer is 1800 rpm
